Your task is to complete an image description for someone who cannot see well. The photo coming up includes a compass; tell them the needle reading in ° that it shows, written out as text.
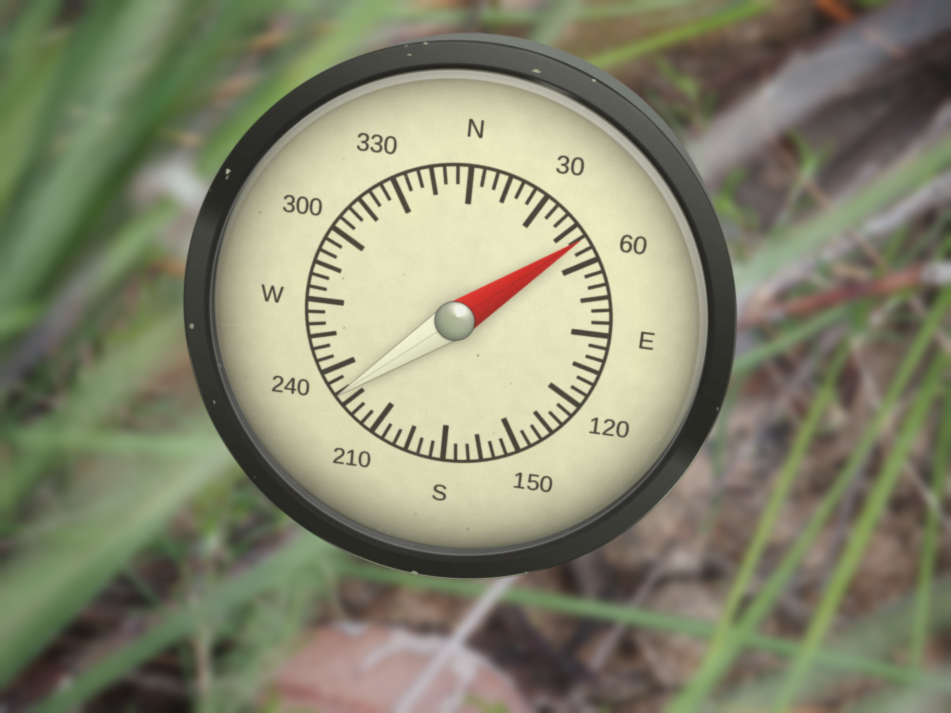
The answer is 50 °
